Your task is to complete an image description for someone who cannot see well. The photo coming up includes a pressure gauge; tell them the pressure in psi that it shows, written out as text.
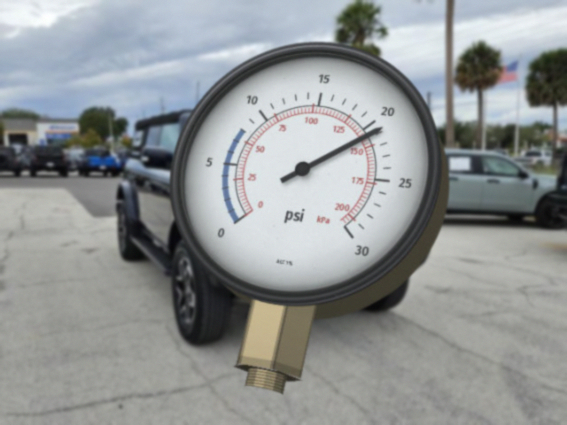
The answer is 21 psi
